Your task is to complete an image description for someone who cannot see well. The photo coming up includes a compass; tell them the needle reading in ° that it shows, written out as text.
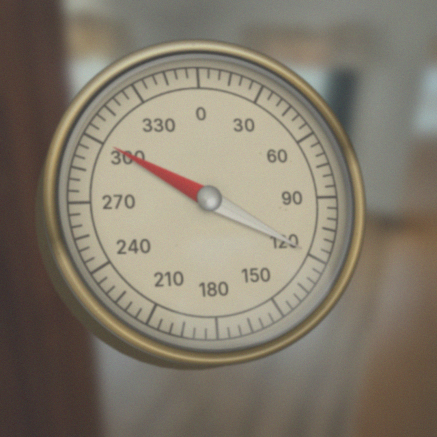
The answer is 300 °
